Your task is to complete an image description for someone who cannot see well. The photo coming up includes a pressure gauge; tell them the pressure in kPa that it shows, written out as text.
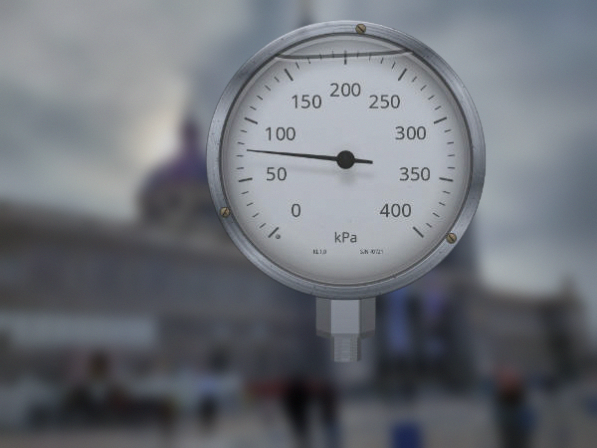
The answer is 75 kPa
